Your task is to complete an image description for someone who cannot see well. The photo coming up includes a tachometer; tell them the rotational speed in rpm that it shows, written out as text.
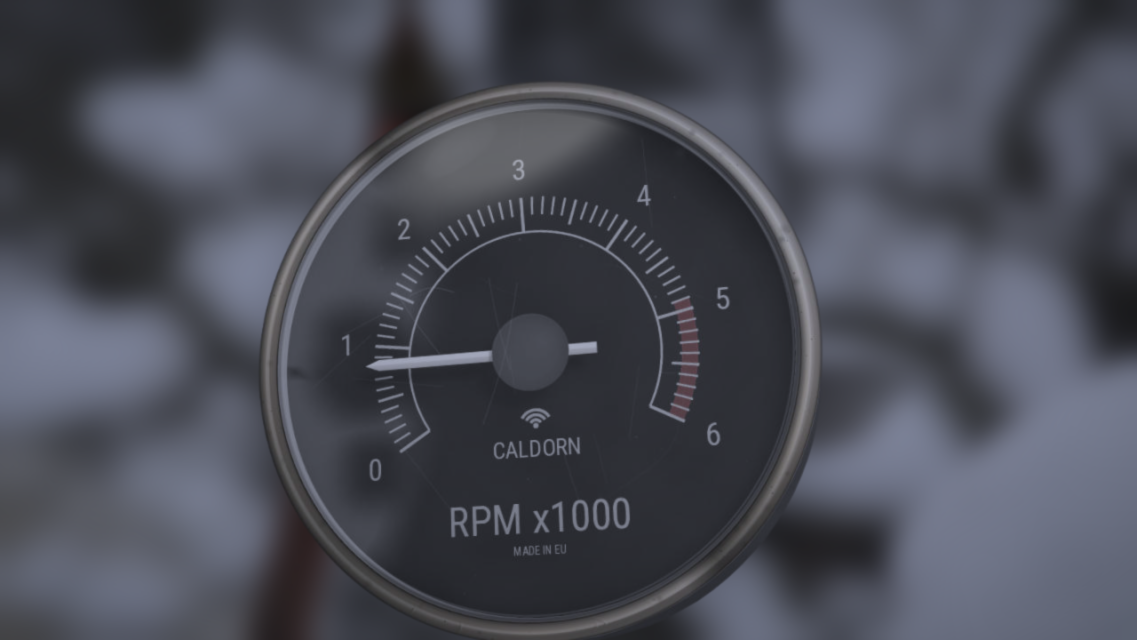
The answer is 800 rpm
